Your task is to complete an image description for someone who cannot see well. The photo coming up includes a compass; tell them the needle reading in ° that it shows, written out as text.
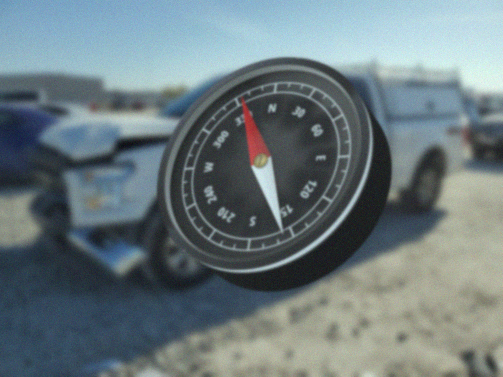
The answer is 335 °
